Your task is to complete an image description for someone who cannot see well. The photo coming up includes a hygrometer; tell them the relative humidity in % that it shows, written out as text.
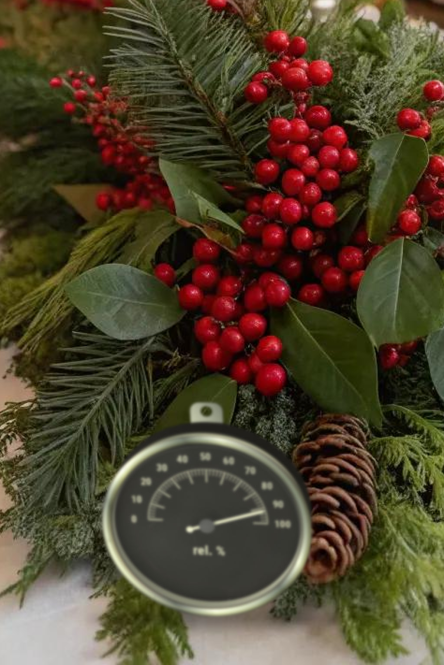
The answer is 90 %
